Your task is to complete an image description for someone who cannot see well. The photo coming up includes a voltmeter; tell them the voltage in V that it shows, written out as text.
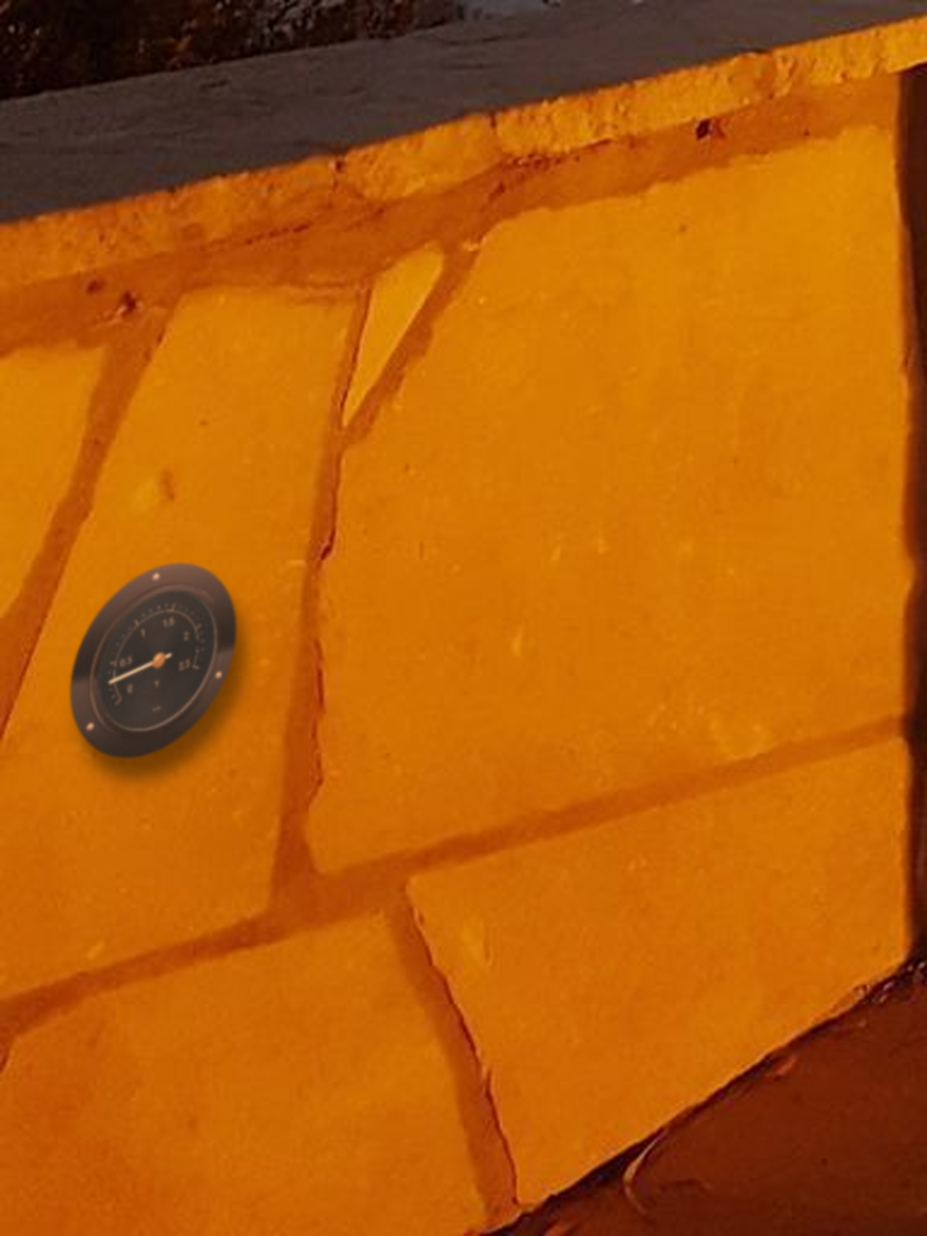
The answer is 0.3 V
